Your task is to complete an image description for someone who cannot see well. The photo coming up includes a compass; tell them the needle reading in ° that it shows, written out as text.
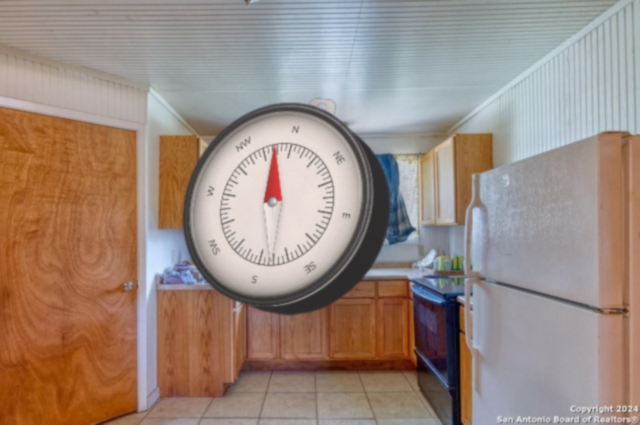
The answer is 345 °
